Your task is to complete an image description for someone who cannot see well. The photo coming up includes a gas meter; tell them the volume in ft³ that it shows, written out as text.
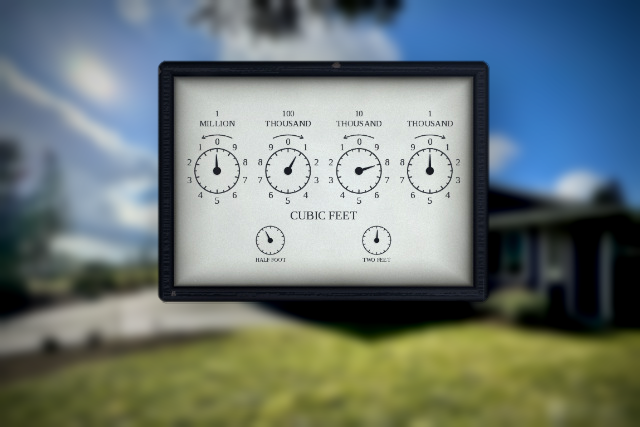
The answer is 8000 ft³
